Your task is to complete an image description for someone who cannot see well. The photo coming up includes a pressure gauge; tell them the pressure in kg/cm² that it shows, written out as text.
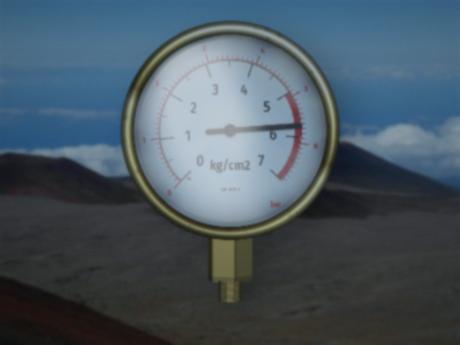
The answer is 5.75 kg/cm²
